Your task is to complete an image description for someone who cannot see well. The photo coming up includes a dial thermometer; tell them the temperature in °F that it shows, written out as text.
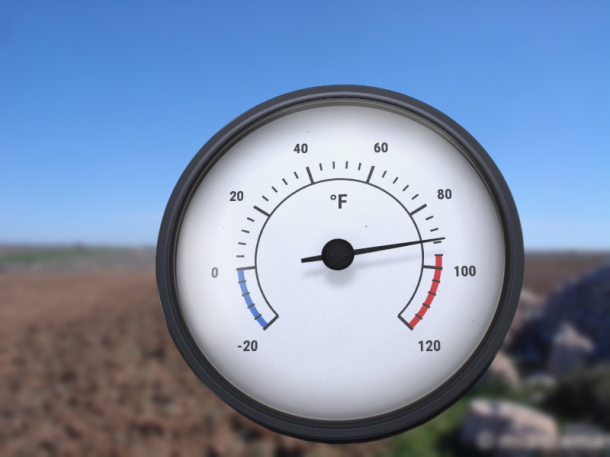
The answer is 92 °F
